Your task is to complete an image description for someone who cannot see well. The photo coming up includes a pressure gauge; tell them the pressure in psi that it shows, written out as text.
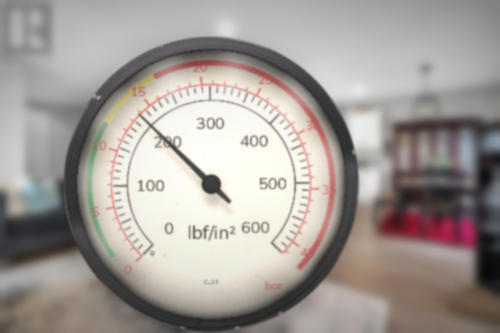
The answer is 200 psi
